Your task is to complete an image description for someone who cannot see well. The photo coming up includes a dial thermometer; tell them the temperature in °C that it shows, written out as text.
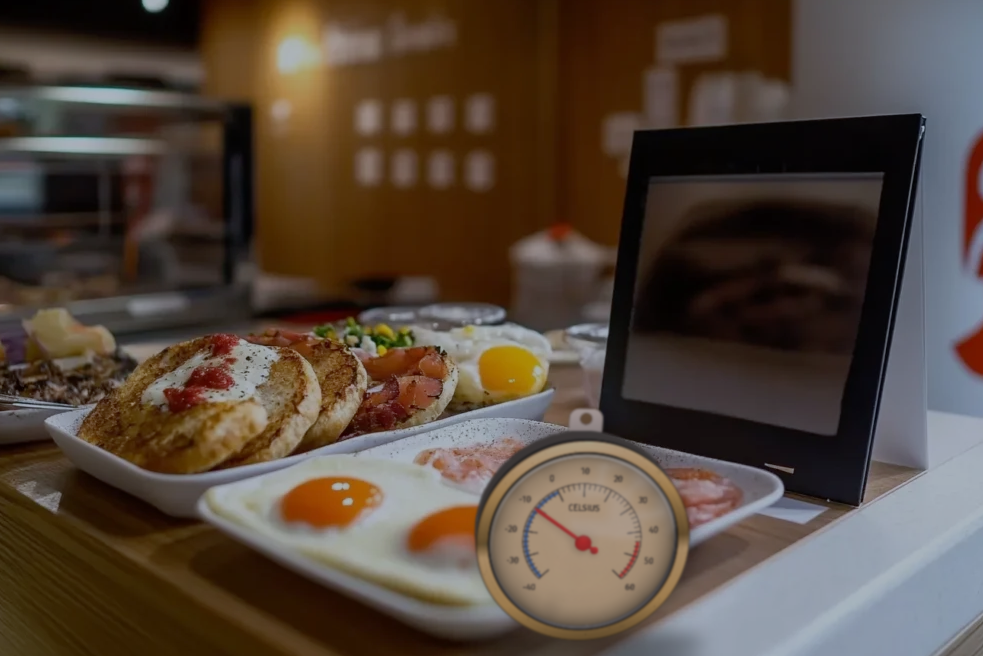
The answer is -10 °C
